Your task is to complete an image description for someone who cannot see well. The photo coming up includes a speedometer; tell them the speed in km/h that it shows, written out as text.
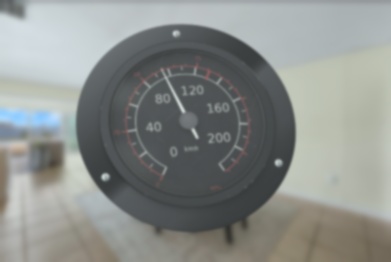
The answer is 95 km/h
